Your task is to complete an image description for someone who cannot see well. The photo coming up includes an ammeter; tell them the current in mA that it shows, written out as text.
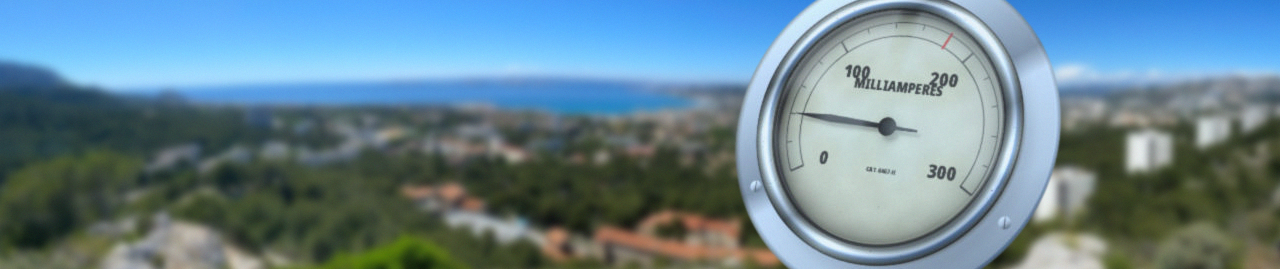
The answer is 40 mA
